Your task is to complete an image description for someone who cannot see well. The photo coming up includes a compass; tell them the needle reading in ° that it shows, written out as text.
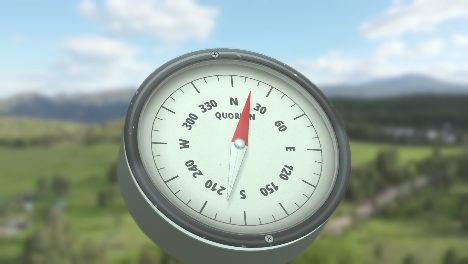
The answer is 15 °
